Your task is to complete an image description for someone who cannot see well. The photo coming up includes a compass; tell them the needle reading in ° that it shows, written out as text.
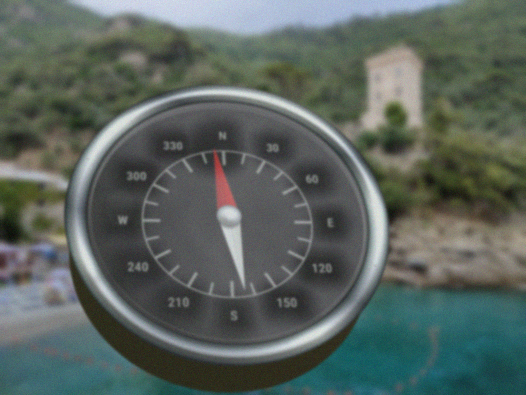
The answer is 352.5 °
